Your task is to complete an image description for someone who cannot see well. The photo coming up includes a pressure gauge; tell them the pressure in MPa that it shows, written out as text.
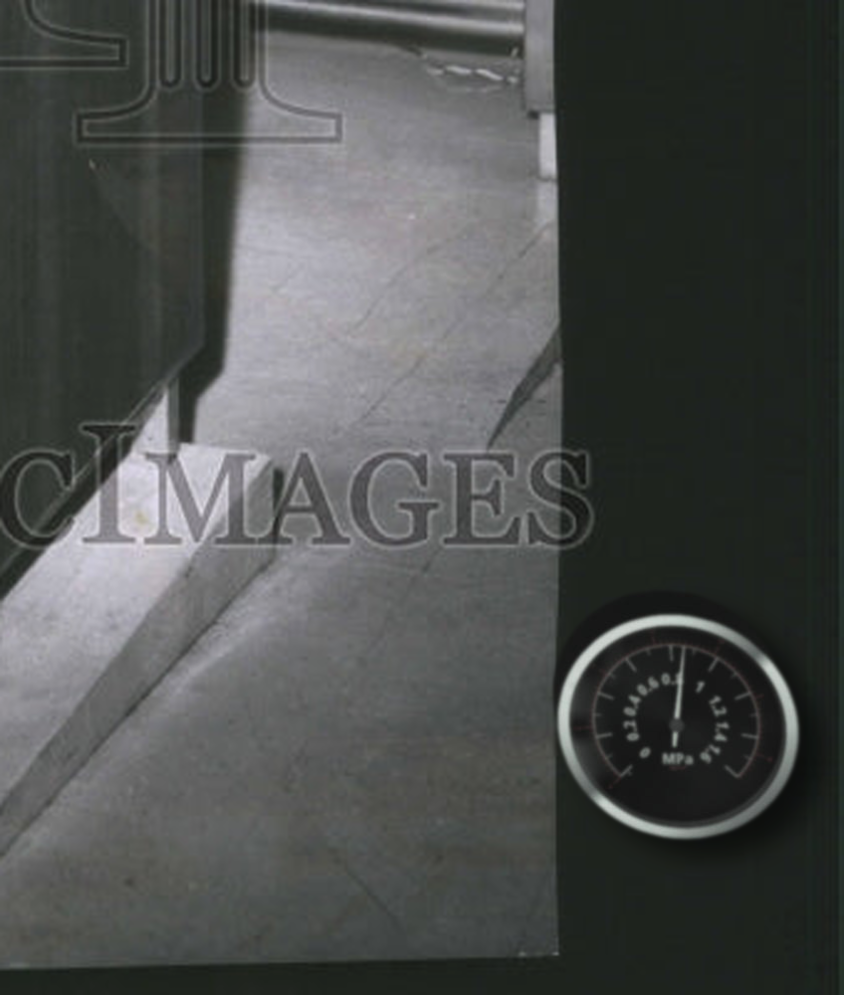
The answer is 0.85 MPa
